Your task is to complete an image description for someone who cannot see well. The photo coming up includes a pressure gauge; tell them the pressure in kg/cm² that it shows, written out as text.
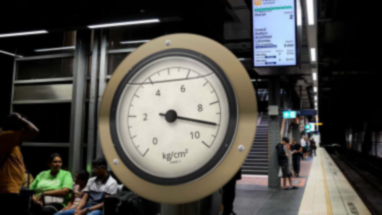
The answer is 9 kg/cm²
